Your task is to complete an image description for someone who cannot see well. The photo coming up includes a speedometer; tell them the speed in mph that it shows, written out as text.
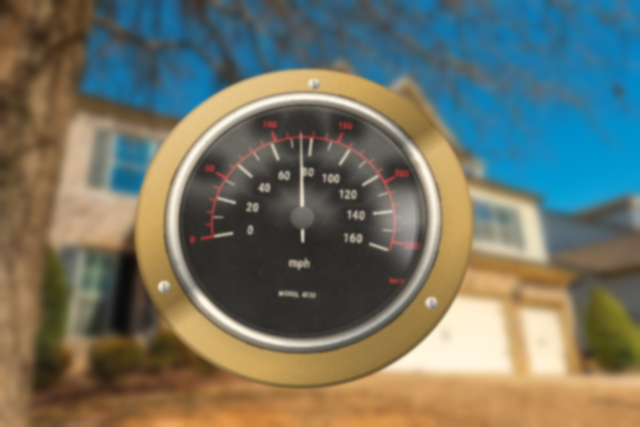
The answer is 75 mph
